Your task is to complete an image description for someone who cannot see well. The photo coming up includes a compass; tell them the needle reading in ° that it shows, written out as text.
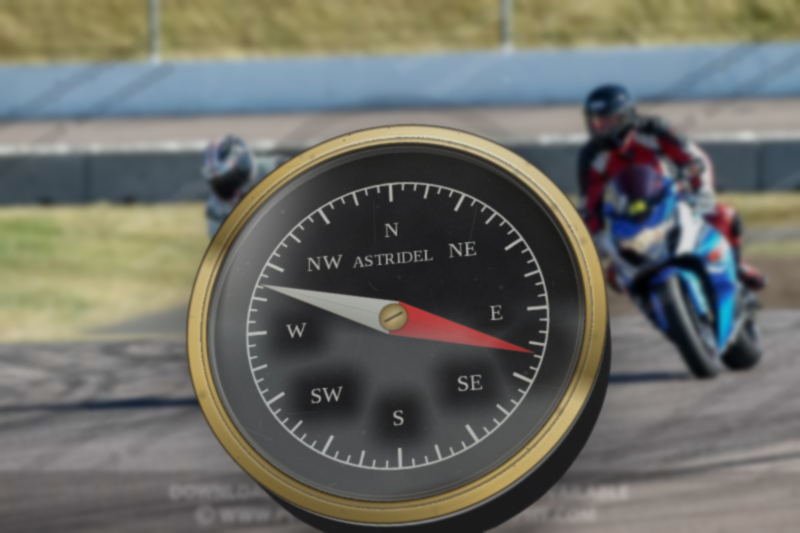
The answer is 110 °
